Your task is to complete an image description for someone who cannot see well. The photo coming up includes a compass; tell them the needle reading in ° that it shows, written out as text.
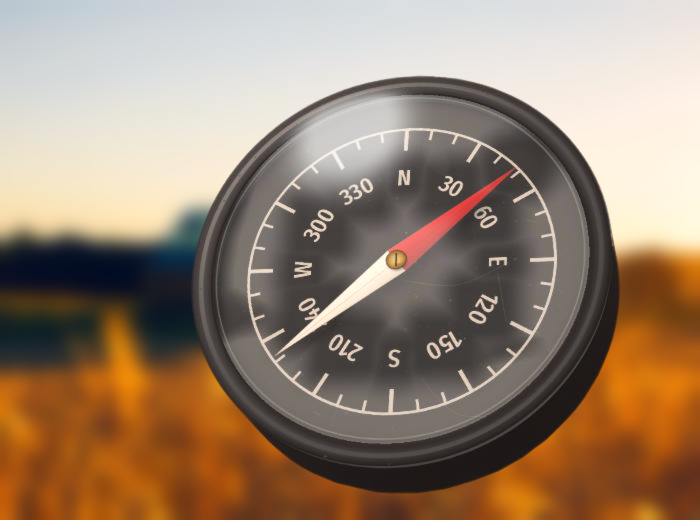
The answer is 50 °
